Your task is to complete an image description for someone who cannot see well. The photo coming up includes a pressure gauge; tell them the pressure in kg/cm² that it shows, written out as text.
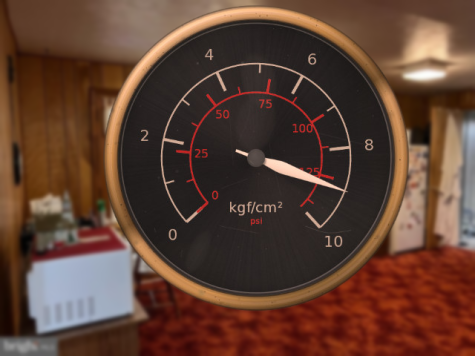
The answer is 9 kg/cm²
